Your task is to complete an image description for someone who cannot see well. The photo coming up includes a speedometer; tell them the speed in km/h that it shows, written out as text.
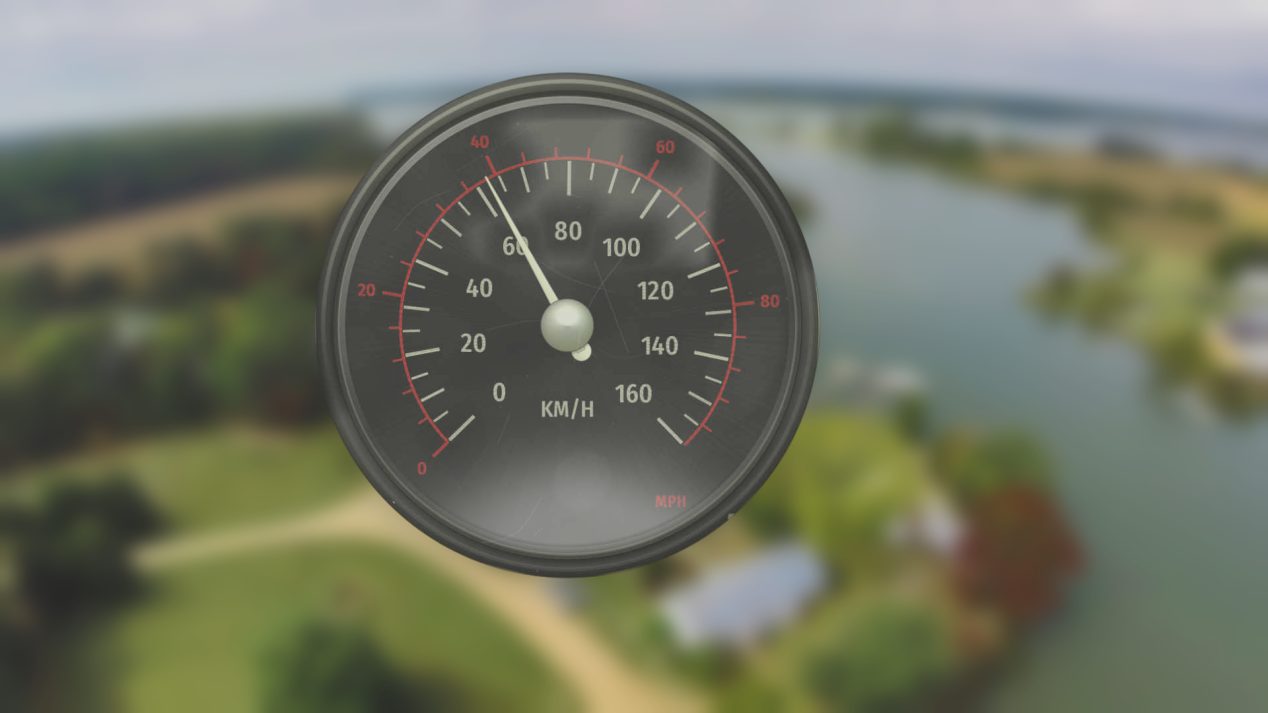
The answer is 62.5 km/h
